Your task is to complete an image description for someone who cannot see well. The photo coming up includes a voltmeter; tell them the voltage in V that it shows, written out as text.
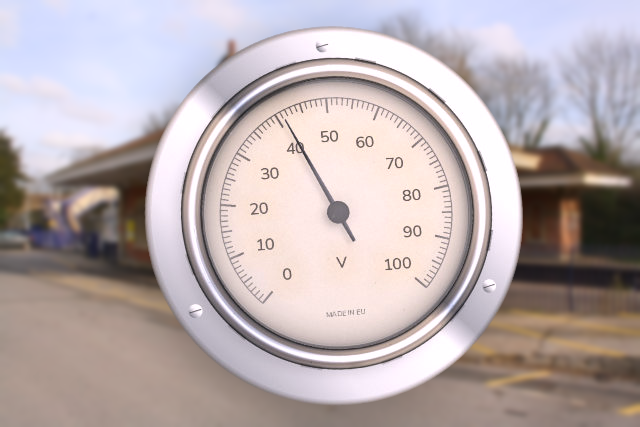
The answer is 41 V
